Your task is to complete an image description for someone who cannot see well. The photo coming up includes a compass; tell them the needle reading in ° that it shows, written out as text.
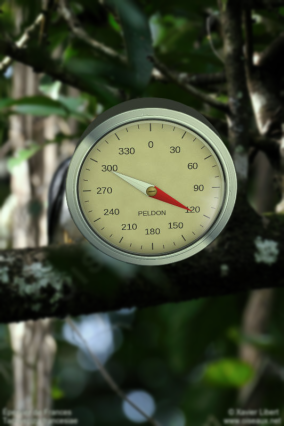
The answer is 120 °
